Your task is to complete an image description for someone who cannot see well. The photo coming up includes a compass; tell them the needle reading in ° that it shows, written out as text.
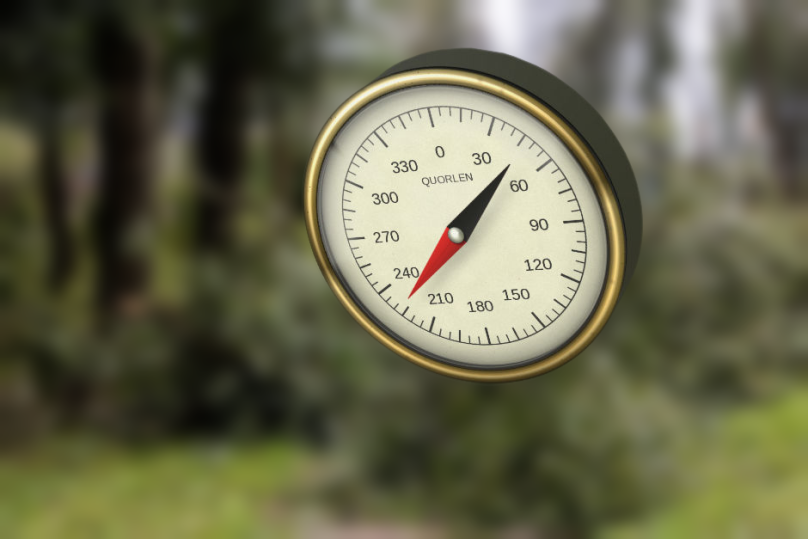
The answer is 227.5 °
